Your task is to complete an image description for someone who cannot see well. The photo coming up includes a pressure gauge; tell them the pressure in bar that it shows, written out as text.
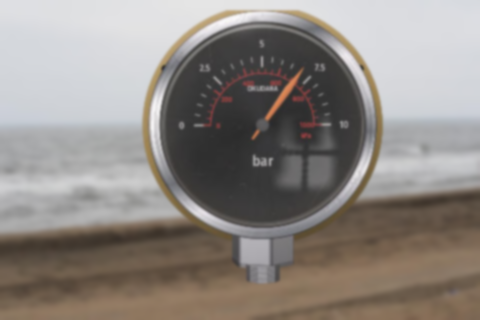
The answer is 7 bar
